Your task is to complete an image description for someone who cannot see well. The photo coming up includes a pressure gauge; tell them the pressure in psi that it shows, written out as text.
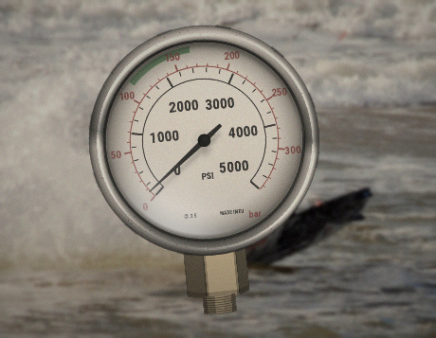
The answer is 100 psi
